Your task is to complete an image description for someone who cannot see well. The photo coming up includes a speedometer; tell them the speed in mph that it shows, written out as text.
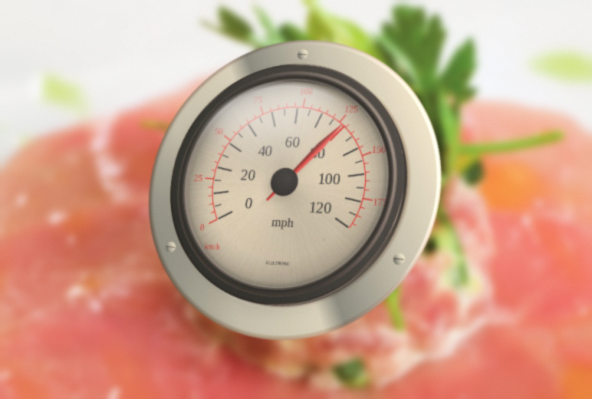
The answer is 80 mph
